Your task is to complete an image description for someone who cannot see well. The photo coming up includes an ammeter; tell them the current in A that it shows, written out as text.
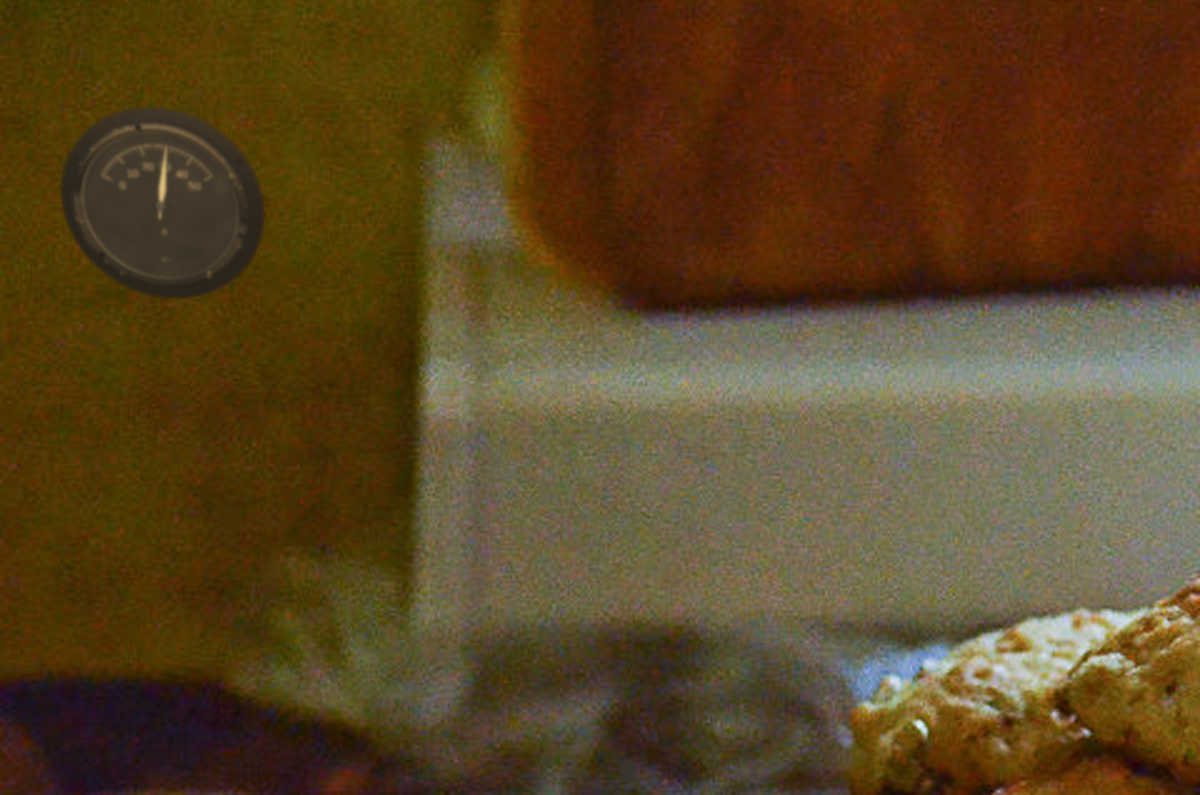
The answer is 30 A
